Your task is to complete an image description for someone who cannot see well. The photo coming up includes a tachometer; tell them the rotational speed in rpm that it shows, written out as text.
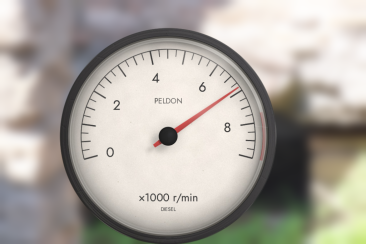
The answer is 6875 rpm
